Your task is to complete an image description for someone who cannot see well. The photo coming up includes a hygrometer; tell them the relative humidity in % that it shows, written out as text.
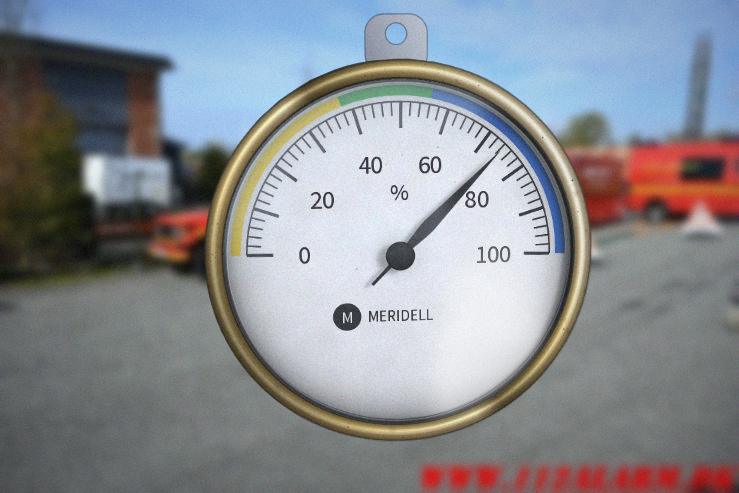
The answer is 74 %
